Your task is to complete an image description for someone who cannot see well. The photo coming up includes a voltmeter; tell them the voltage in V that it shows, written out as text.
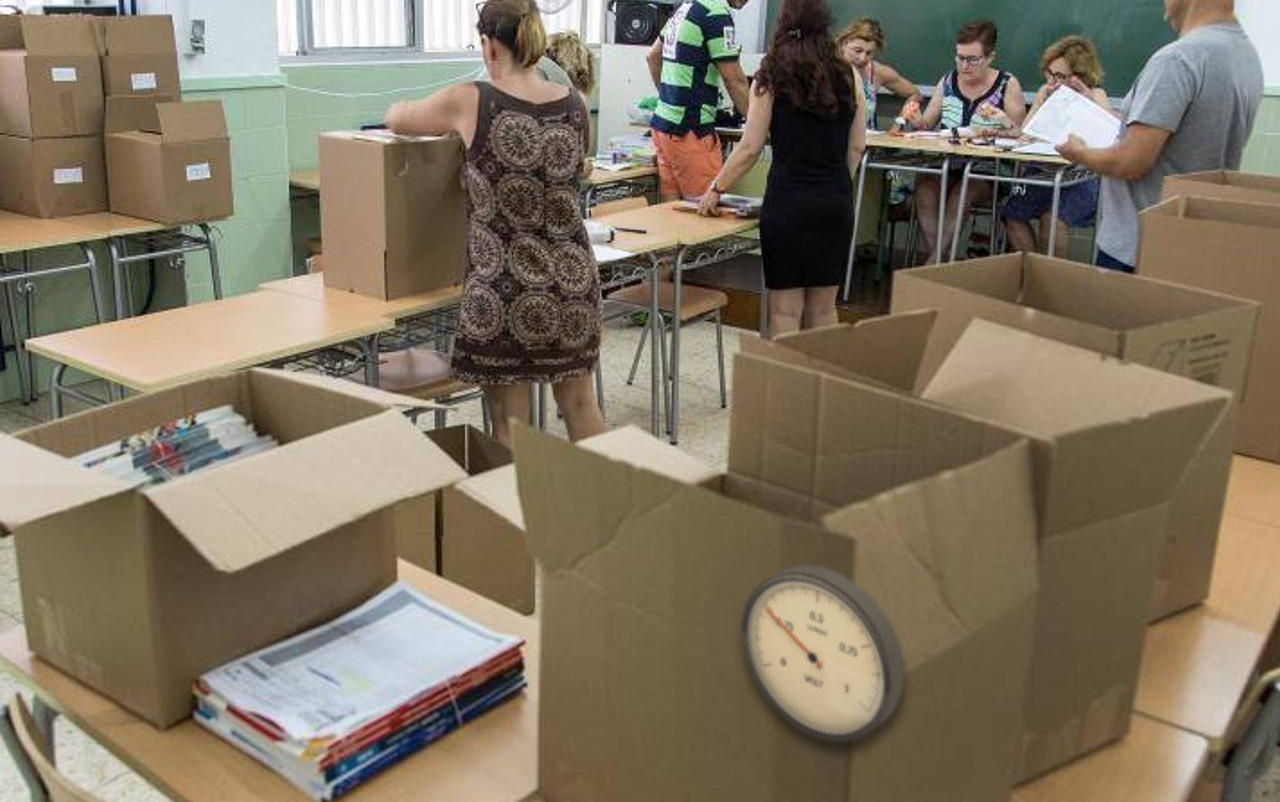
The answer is 0.25 V
